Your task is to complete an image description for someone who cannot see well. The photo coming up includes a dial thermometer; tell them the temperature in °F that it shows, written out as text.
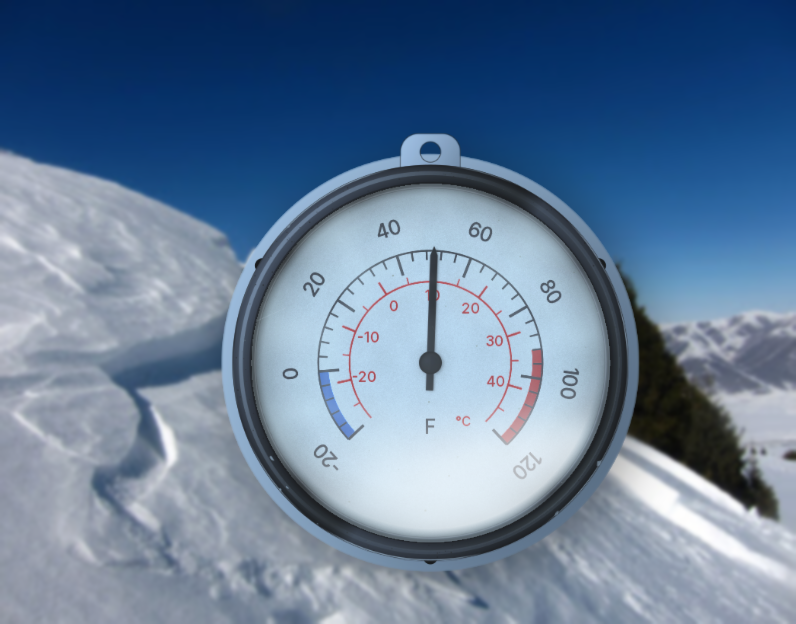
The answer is 50 °F
